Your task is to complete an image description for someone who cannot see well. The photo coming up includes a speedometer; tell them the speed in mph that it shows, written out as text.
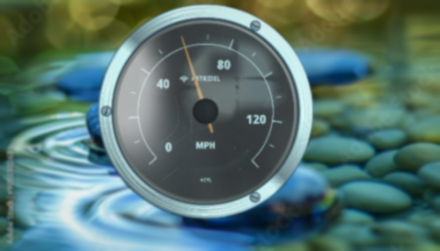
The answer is 60 mph
